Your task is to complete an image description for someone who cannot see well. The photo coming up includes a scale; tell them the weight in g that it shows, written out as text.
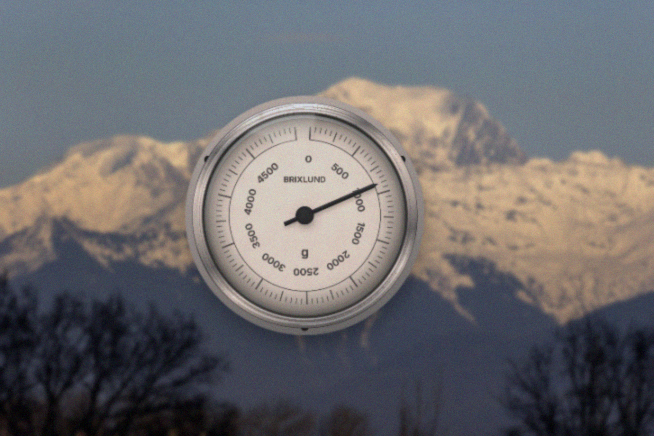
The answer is 900 g
